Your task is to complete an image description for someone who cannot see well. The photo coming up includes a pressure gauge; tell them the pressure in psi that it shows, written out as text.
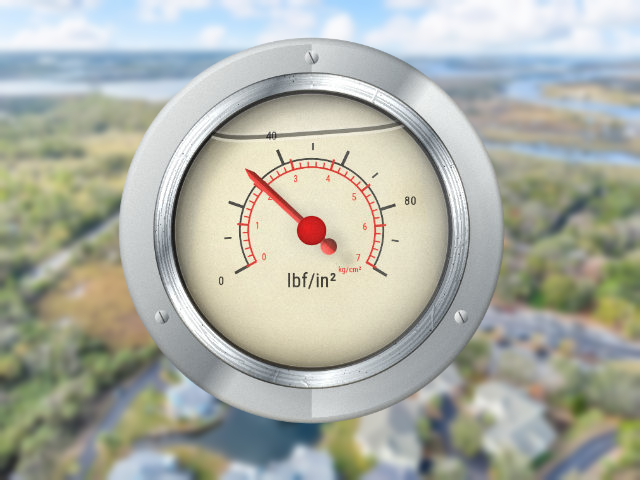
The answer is 30 psi
